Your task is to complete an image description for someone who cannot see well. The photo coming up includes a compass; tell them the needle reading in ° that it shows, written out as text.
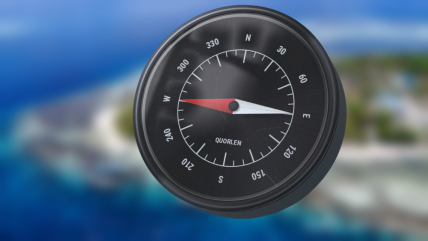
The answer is 270 °
